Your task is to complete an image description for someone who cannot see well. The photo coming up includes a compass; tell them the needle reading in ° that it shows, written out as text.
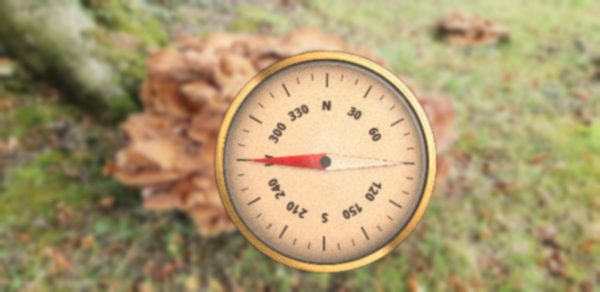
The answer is 270 °
